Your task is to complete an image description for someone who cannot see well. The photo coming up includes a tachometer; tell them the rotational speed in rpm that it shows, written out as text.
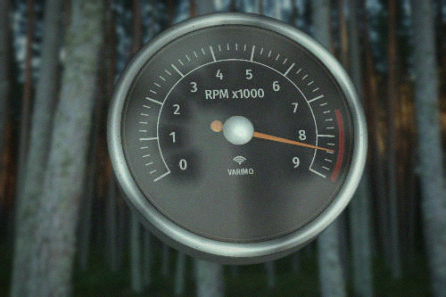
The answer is 8400 rpm
